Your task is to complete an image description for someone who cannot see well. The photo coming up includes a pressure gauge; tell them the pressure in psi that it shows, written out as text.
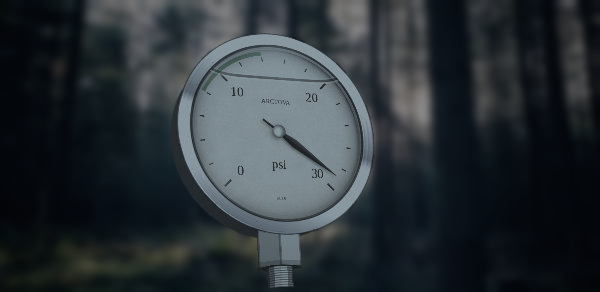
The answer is 29 psi
